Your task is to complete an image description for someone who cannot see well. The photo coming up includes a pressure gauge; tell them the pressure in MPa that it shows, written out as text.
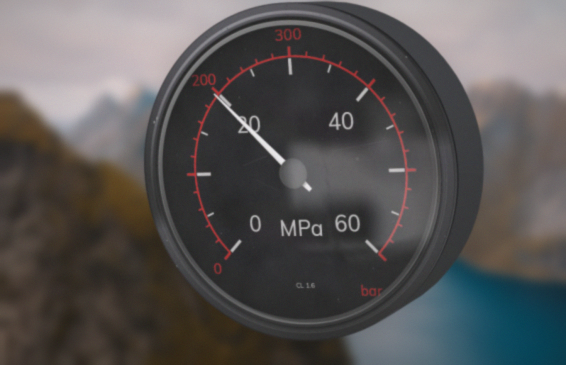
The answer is 20 MPa
